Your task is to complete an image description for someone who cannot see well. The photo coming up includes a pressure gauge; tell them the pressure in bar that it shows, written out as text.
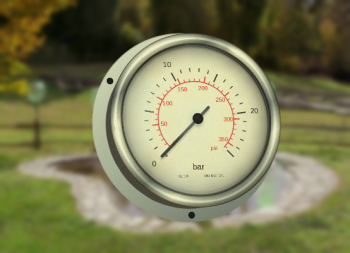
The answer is 0 bar
